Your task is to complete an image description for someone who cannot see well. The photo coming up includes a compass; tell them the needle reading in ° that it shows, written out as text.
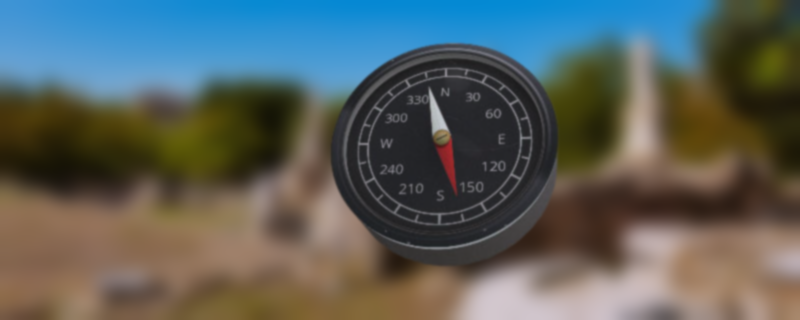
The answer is 165 °
